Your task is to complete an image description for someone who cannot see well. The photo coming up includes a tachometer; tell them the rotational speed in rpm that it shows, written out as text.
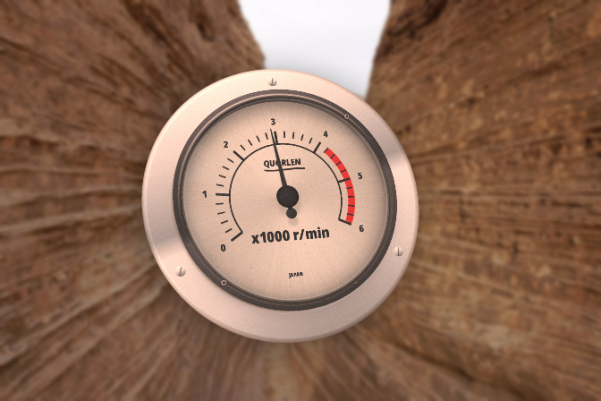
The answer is 2900 rpm
